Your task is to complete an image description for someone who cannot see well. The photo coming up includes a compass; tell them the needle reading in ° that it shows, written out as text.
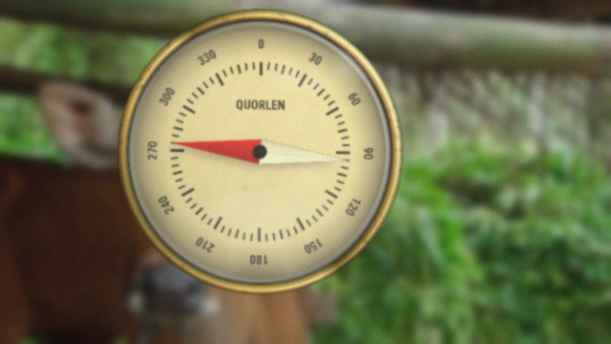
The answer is 275 °
